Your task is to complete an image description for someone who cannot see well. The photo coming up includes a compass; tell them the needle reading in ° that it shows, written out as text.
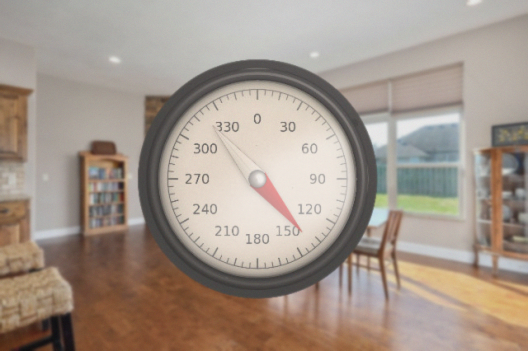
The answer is 140 °
